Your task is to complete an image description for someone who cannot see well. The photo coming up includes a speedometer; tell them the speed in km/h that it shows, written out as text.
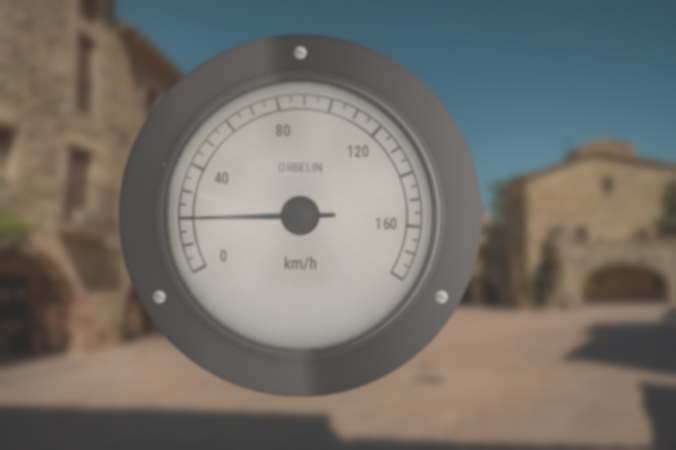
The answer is 20 km/h
